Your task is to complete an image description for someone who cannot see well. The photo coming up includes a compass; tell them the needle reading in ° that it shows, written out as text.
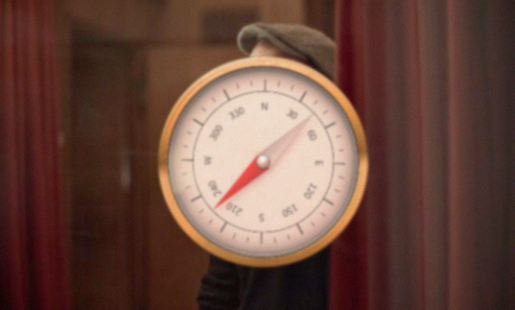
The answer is 225 °
